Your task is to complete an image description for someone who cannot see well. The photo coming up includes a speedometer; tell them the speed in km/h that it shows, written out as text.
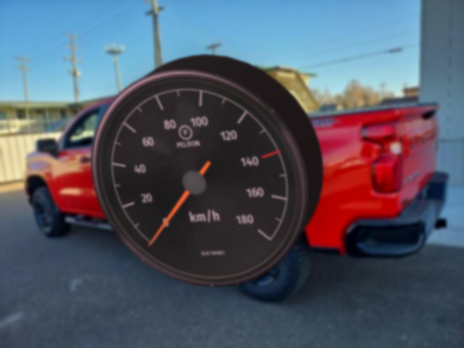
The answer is 0 km/h
